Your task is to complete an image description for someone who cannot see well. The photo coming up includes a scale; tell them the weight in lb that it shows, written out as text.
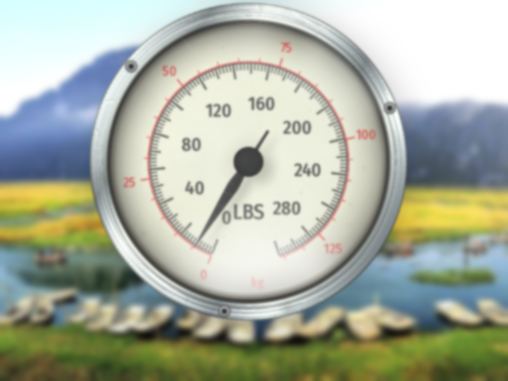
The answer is 10 lb
